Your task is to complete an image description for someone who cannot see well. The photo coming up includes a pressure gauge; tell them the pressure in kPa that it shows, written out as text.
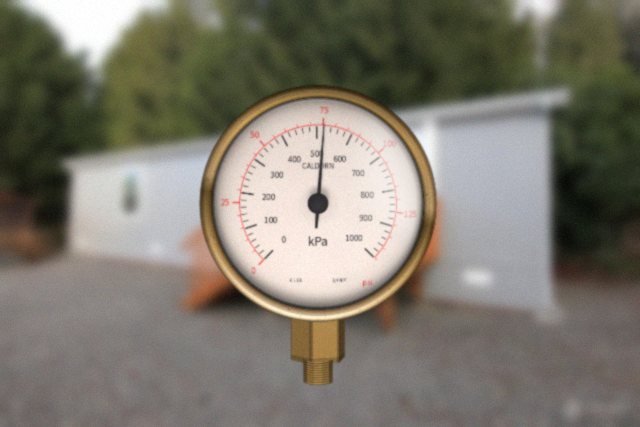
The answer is 520 kPa
